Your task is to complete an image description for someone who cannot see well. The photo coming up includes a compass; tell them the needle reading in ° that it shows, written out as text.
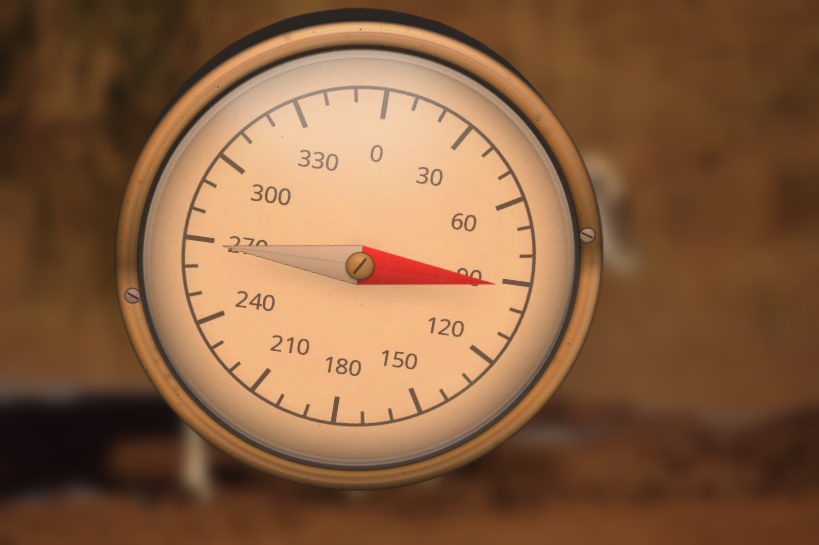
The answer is 90 °
